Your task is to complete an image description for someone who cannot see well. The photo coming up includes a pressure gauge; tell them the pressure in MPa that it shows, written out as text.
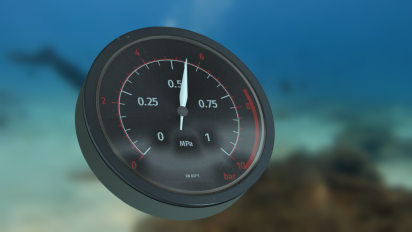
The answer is 0.55 MPa
